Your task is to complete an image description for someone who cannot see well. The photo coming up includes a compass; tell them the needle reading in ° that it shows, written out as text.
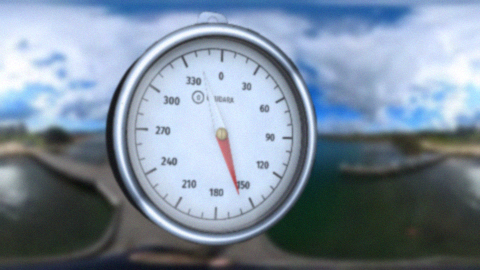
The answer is 160 °
